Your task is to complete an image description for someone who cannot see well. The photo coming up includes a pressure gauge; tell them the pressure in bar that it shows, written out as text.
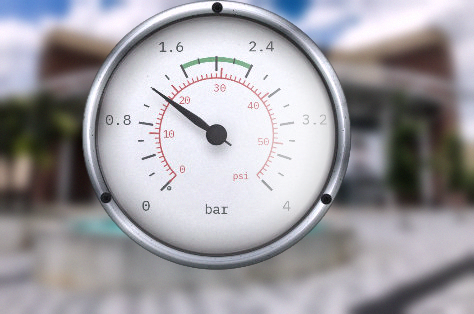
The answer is 1.2 bar
